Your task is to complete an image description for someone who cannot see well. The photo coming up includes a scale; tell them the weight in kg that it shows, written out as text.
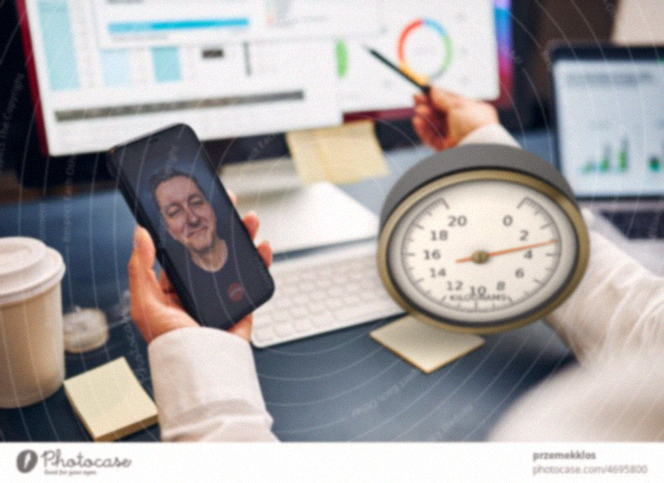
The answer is 3 kg
